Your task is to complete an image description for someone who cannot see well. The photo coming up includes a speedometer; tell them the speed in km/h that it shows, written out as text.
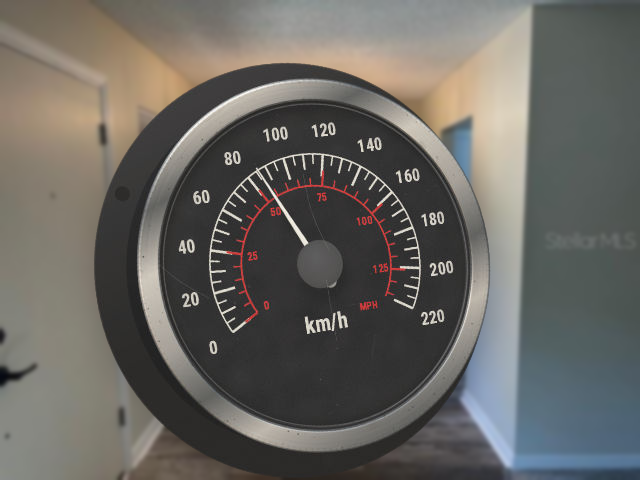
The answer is 85 km/h
